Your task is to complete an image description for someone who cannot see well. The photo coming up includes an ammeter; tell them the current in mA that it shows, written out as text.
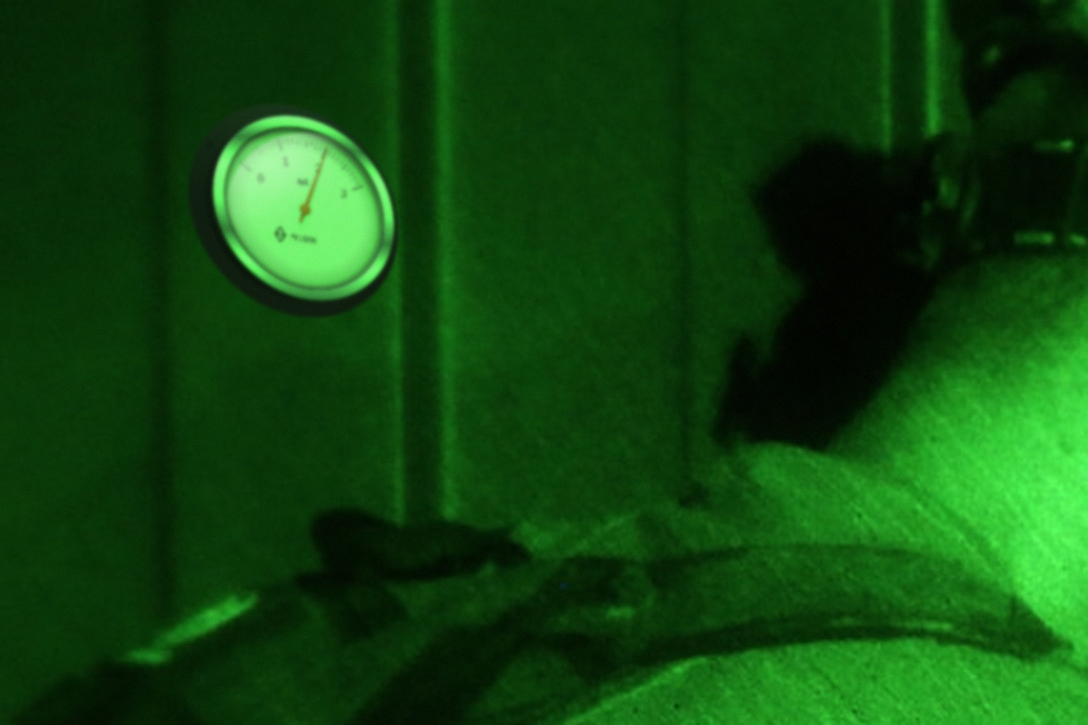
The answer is 2 mA
